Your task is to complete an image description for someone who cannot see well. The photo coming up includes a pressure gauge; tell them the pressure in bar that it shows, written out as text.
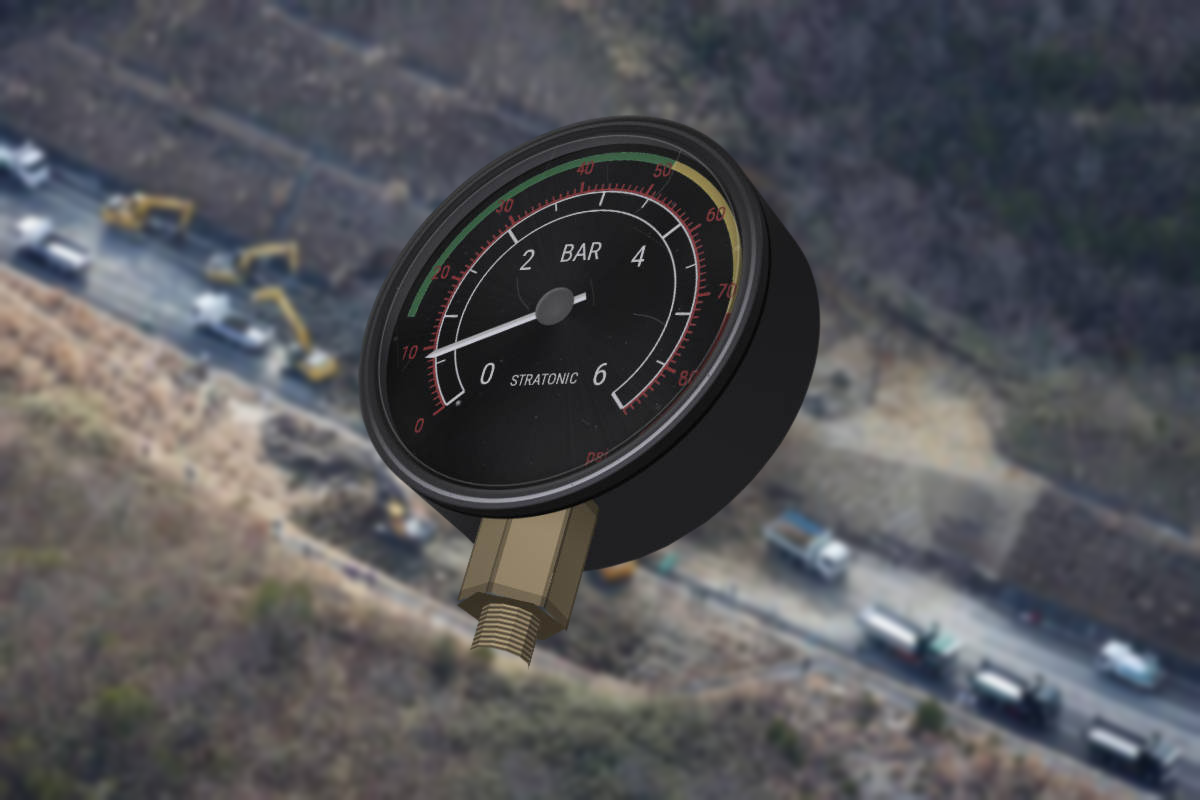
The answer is 0.5 bar
